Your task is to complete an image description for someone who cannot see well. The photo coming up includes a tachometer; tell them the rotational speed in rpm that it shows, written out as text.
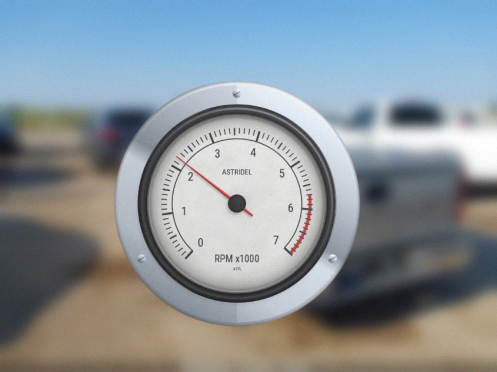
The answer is 2200 rpm
